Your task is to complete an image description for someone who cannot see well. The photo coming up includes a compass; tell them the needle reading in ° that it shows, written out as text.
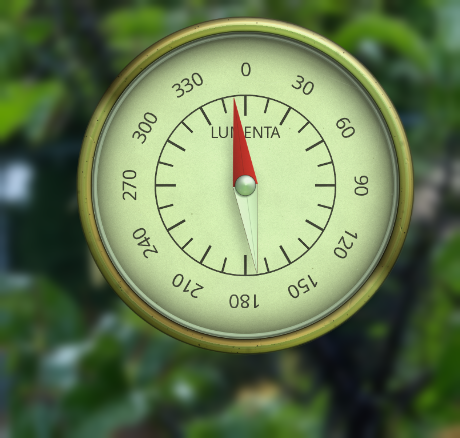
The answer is 352.5 °
